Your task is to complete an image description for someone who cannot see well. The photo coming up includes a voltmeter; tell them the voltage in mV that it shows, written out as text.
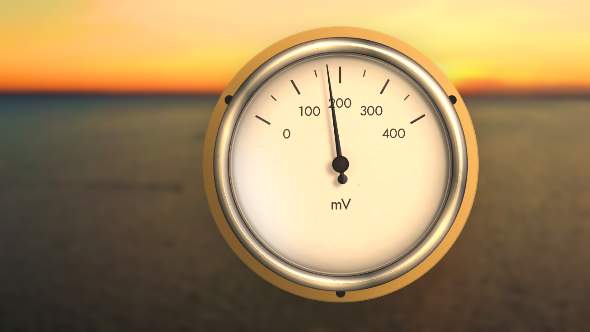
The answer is 175 mV
